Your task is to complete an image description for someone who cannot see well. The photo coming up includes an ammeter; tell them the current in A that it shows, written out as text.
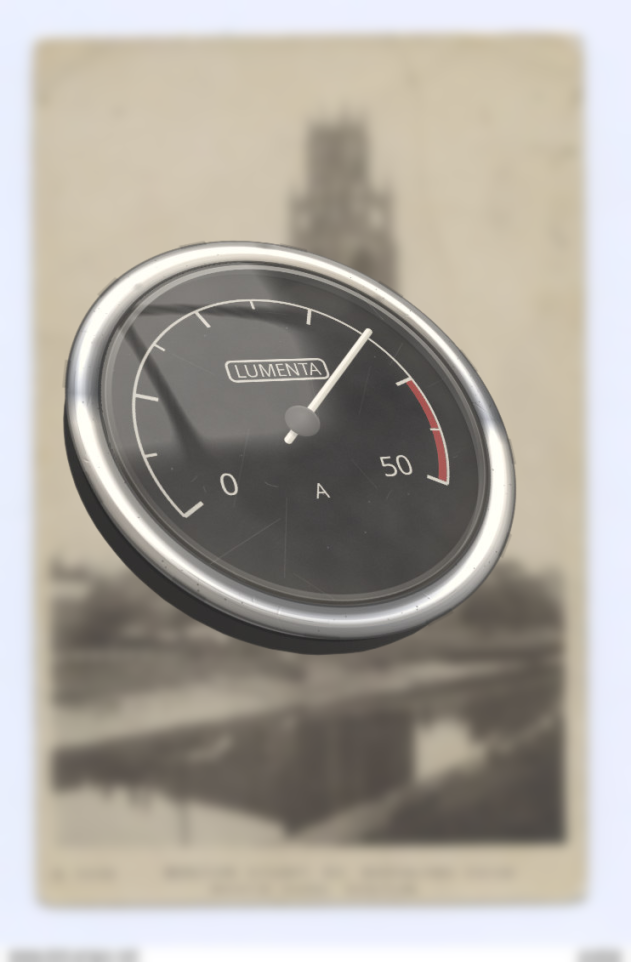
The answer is 35 A
